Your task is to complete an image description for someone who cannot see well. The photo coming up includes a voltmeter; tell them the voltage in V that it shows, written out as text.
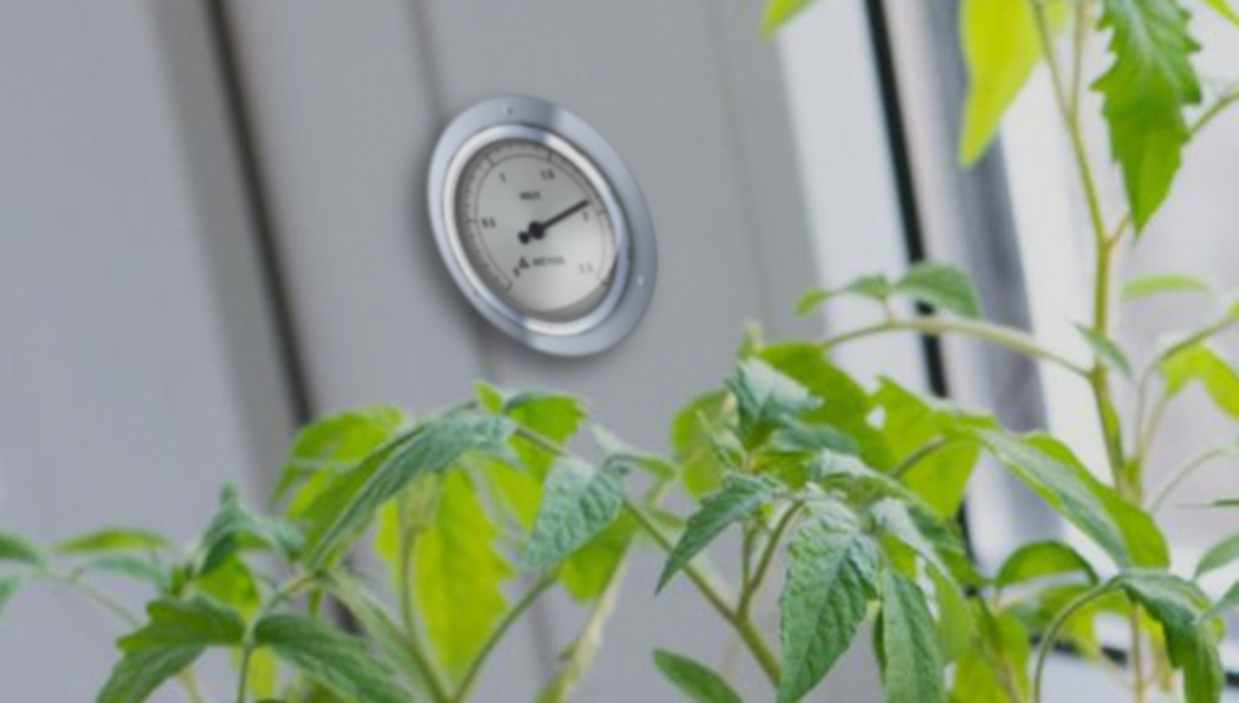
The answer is 1.9 V
